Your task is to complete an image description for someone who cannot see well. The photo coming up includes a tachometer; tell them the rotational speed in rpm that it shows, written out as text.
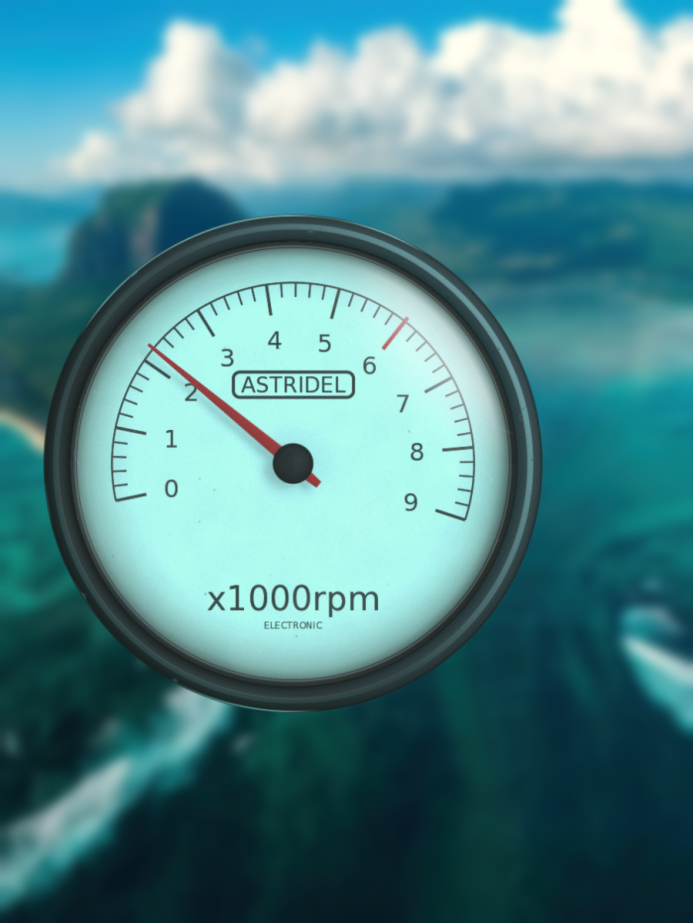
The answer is 2200 rpm
